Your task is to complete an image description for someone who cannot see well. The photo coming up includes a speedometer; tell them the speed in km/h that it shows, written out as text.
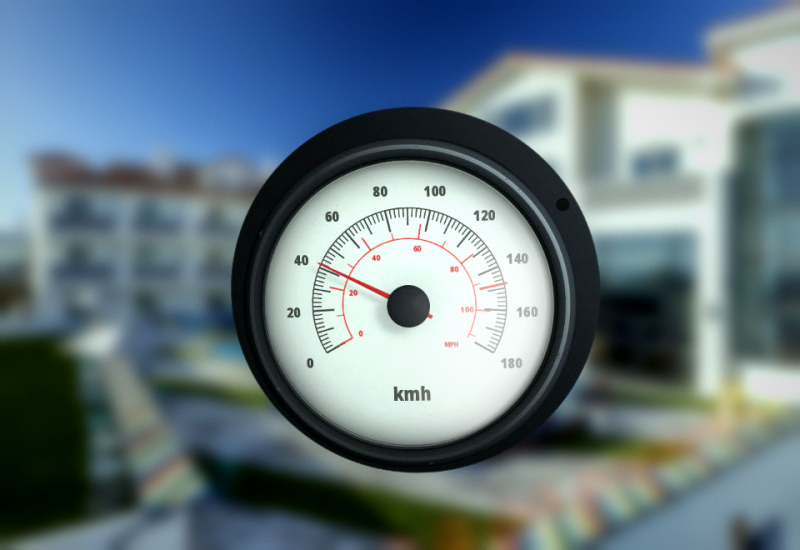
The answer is 42 km/h
